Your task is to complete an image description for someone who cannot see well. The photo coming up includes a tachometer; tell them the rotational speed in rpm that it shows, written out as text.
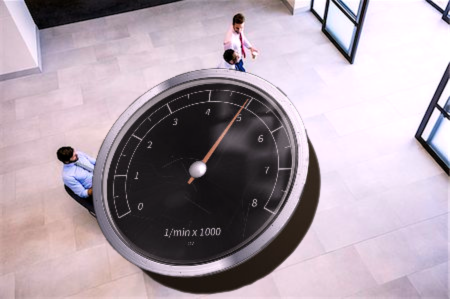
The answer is 5000 rpm
